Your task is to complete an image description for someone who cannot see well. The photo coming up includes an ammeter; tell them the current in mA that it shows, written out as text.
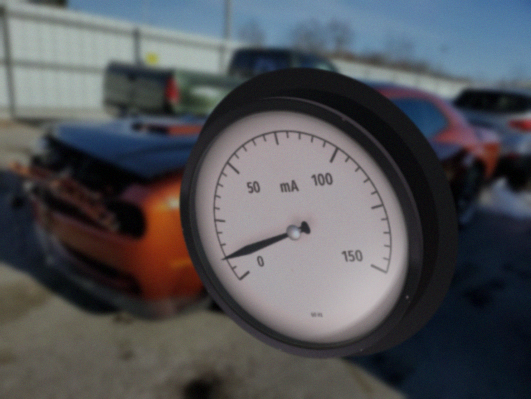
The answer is 10 mA
